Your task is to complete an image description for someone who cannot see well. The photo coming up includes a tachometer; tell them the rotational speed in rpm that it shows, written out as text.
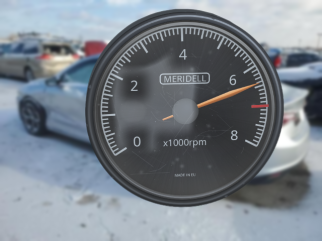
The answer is 6400 rpm
